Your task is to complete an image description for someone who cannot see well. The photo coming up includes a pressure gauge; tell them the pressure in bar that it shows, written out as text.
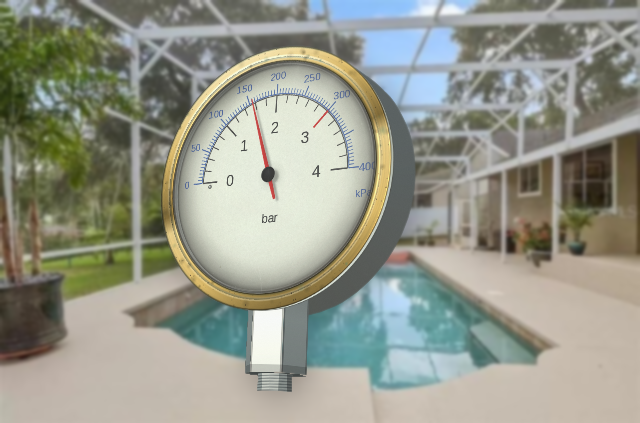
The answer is 1.6 bar
